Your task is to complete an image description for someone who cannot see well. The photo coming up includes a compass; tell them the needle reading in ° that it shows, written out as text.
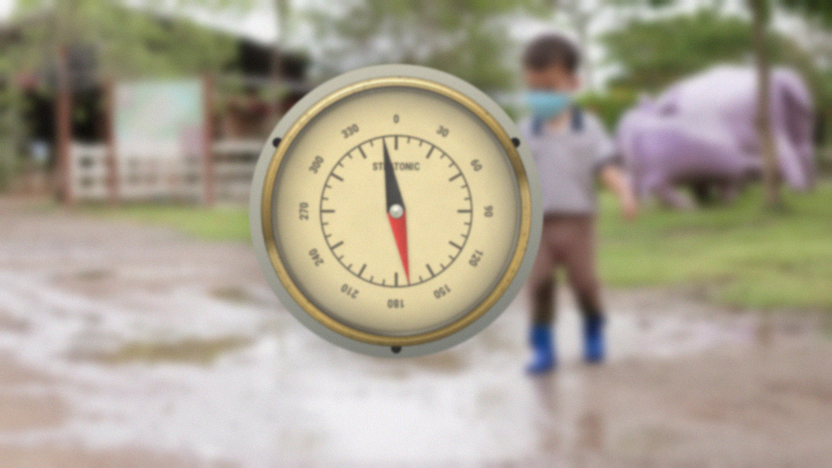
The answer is 170 °
